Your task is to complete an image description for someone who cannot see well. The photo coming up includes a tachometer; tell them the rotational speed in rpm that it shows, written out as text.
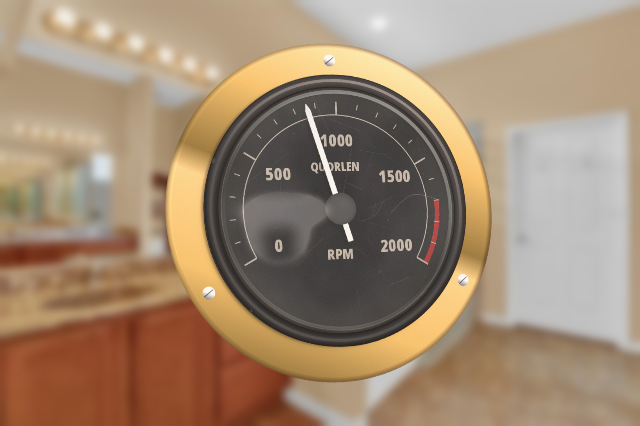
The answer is 850 rpm
